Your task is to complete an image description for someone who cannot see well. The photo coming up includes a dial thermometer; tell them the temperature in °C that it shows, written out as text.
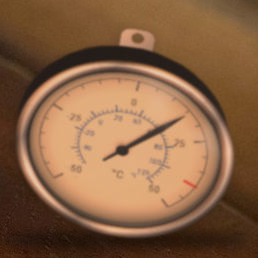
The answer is 15 °C
